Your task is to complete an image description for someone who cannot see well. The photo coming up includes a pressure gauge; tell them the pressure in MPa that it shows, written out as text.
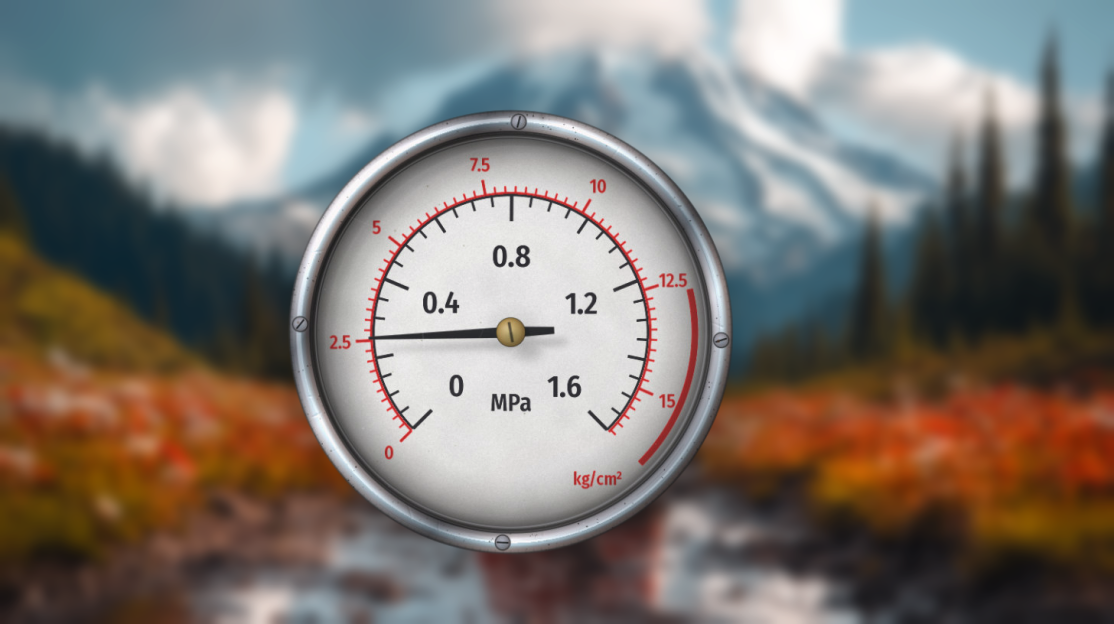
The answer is 0.25 MPa
